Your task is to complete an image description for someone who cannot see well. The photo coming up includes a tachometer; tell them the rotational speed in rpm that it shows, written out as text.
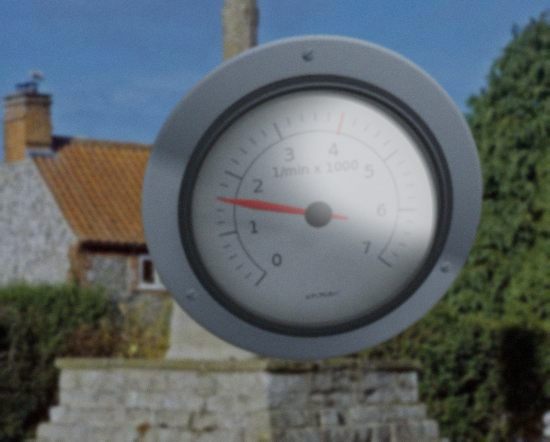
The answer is 1600 rpm
